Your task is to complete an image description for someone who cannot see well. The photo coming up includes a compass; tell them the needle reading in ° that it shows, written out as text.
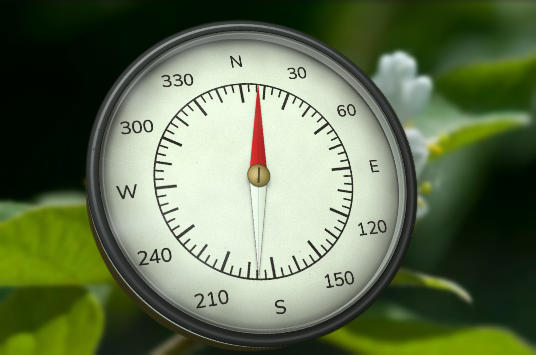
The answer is 10 °
